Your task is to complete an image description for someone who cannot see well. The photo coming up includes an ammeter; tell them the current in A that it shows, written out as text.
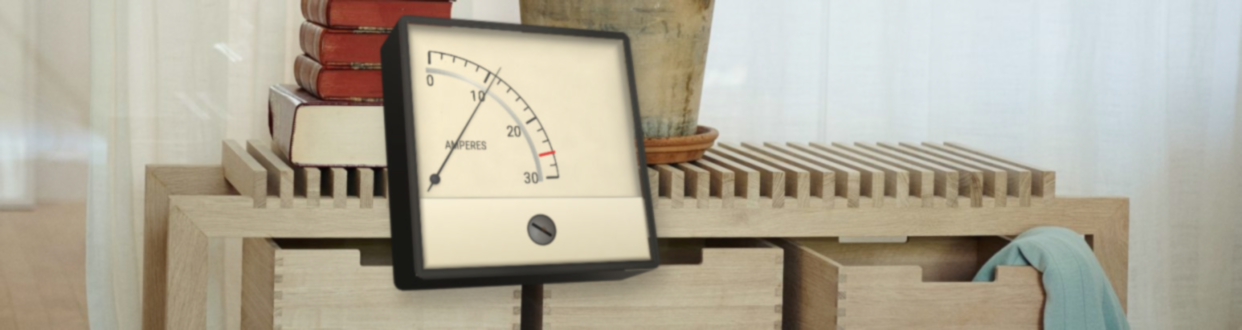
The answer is 11 A
